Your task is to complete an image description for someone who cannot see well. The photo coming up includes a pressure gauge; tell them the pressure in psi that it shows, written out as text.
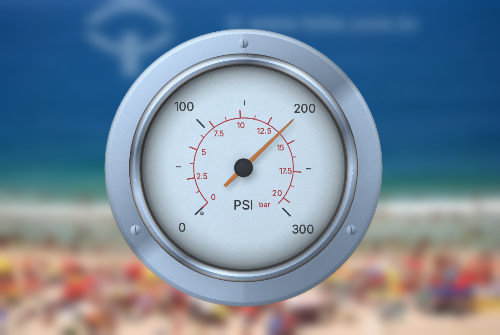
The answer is 200 psi
